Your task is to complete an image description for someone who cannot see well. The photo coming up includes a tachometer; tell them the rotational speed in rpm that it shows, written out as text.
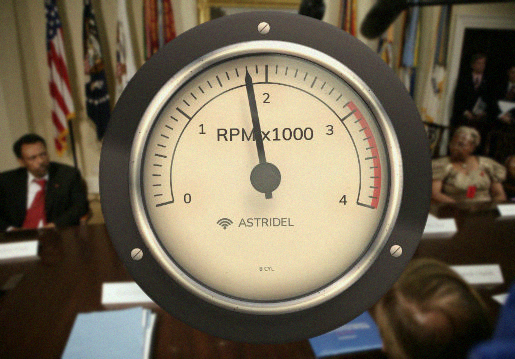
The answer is 1800 rpm
